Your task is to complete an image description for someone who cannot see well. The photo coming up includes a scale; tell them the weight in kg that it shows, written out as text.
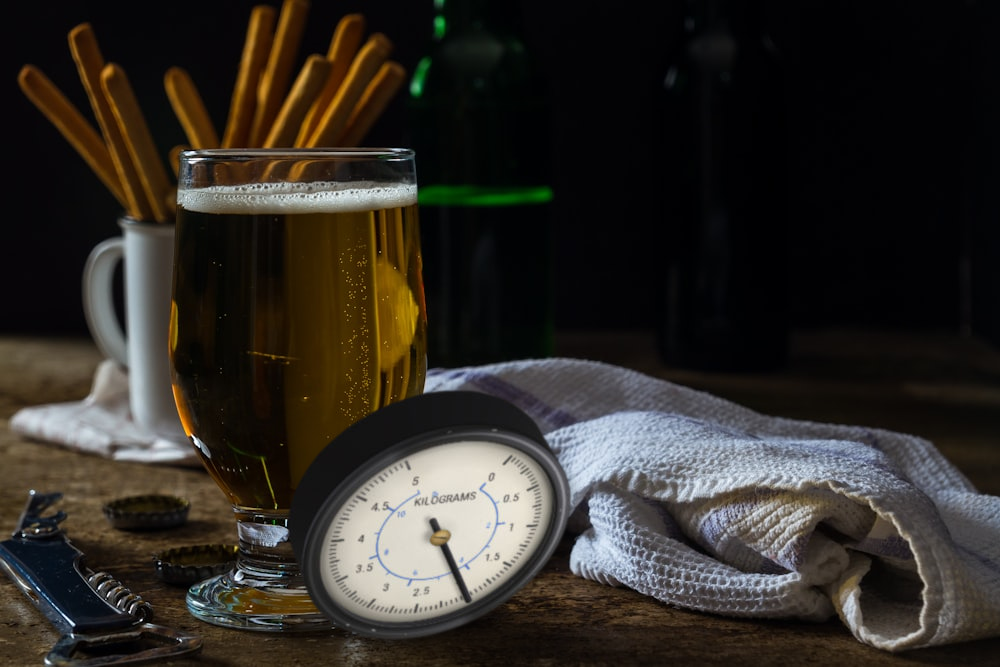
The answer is 2 kg
